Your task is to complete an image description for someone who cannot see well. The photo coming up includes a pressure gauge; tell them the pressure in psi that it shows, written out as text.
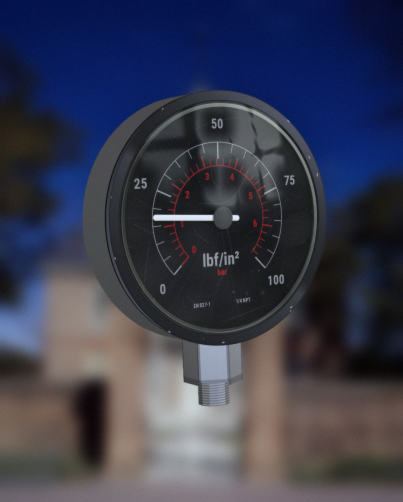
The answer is 17.5 psi
